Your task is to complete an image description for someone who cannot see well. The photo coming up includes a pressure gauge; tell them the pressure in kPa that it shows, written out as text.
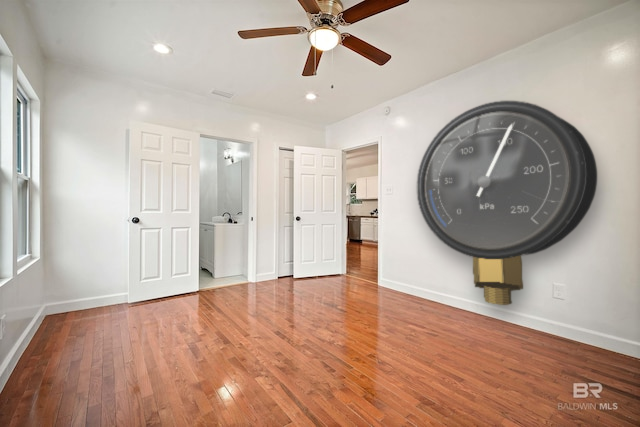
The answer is 150 kPa
